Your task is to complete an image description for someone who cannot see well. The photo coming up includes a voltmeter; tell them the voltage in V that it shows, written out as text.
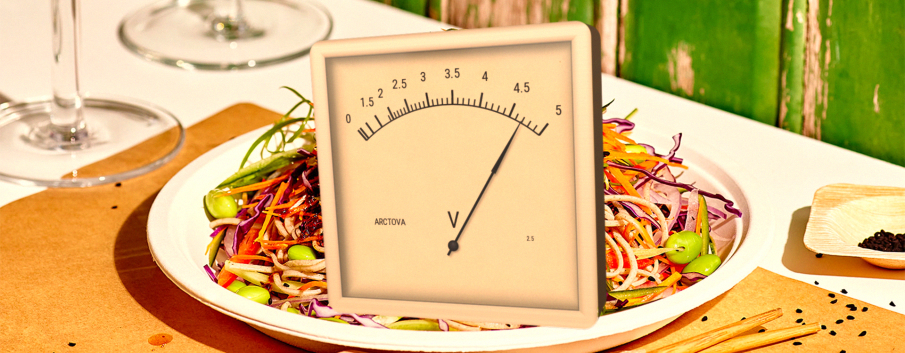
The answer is 4.7 V
